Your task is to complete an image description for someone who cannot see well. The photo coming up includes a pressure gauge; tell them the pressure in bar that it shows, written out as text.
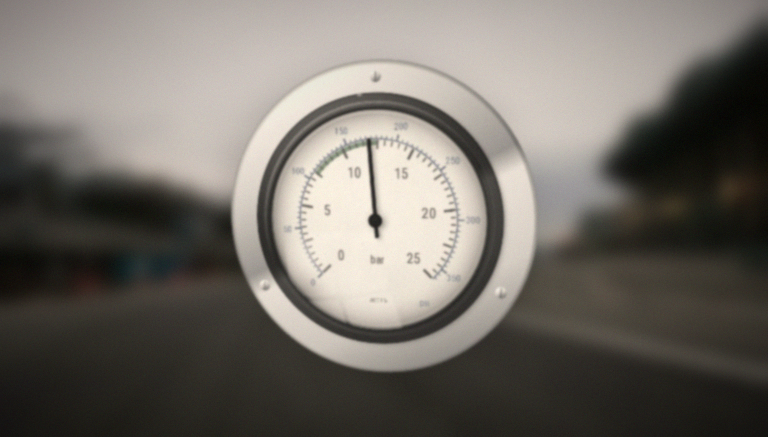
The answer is 12 bar
